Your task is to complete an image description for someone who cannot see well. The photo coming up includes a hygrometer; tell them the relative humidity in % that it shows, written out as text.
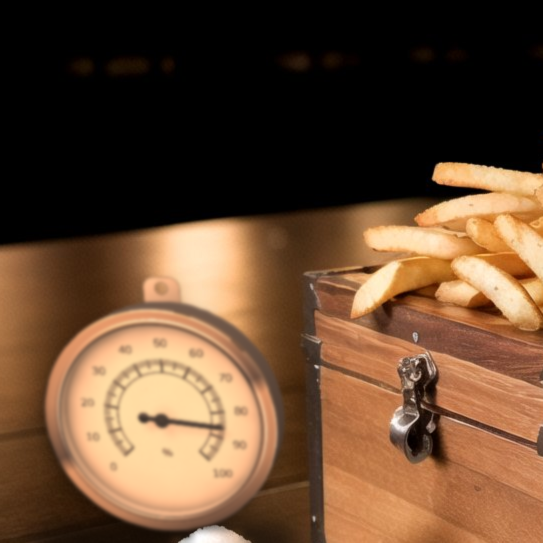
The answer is 85 %
